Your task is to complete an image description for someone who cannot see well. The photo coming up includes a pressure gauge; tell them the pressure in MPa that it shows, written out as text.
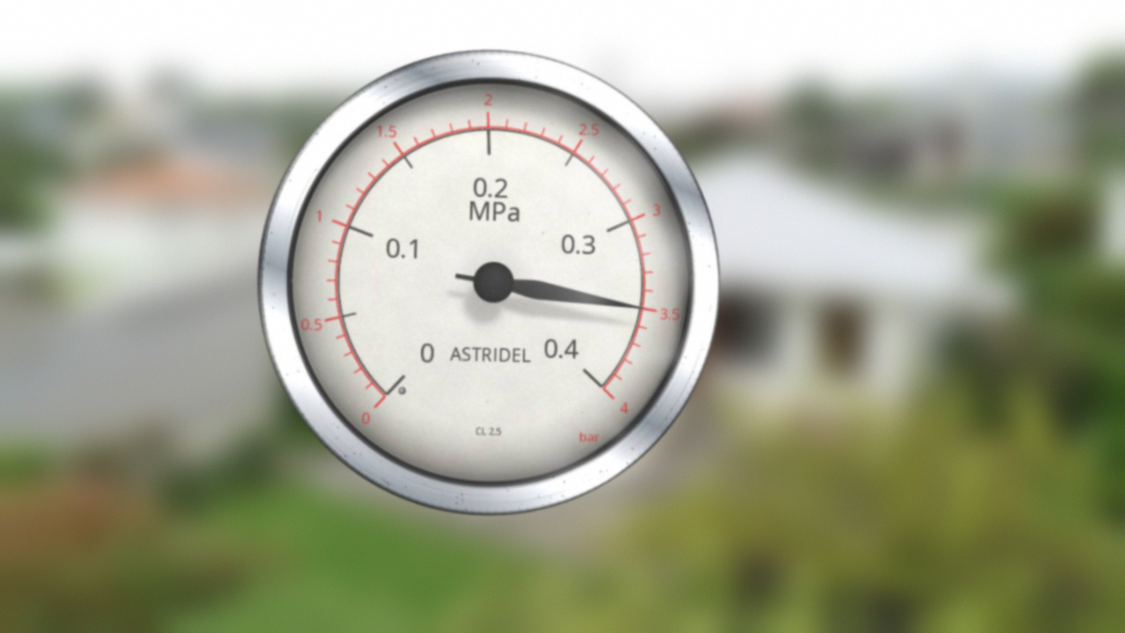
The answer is 0.35 MPa
